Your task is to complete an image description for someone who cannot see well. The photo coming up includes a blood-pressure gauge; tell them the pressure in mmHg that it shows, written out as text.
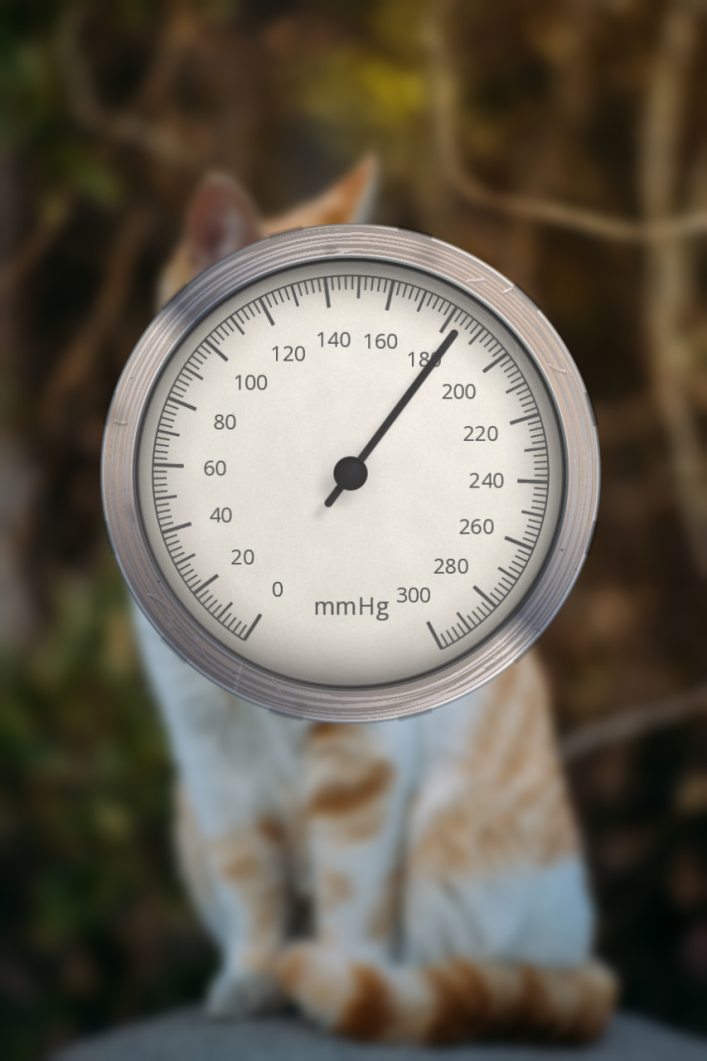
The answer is 184 mmHg
